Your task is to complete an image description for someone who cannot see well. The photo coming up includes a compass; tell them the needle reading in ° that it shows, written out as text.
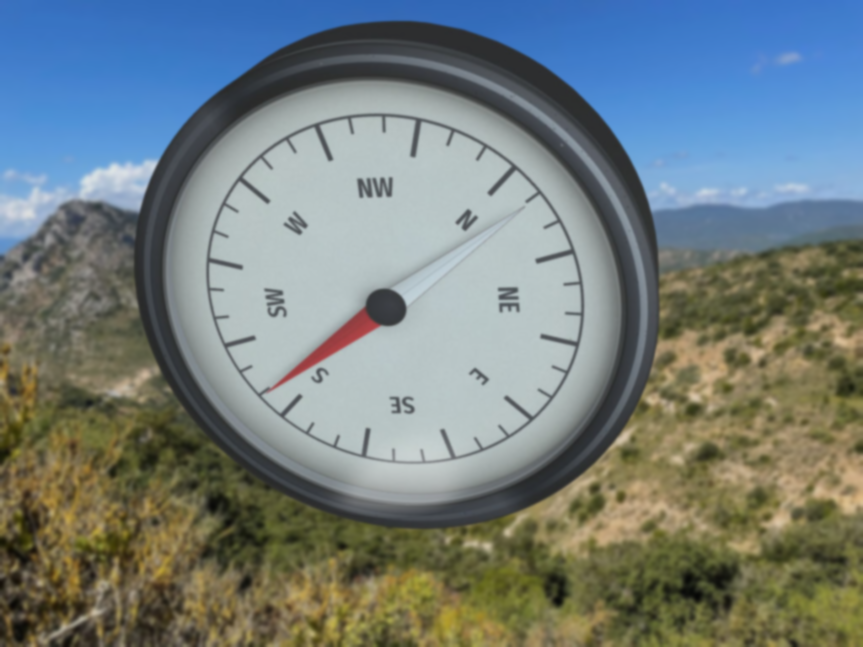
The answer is 190 °
